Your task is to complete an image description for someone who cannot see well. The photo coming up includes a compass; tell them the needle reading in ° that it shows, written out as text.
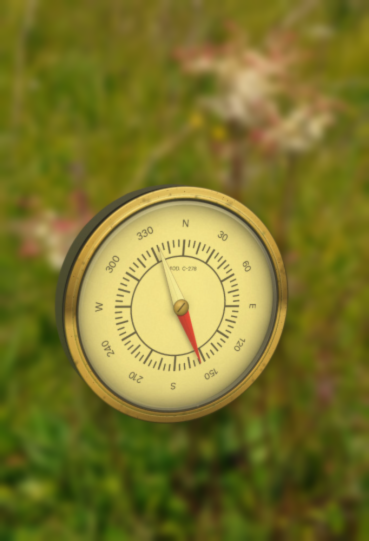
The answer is 155 °
